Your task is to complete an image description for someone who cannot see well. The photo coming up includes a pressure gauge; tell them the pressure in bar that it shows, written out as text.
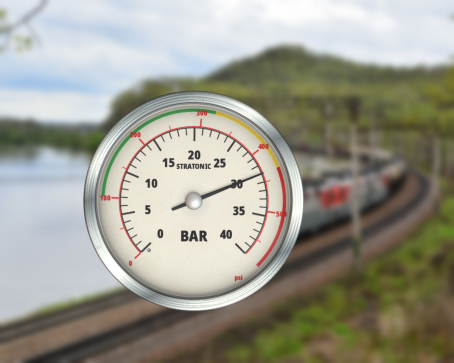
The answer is 30 bar
